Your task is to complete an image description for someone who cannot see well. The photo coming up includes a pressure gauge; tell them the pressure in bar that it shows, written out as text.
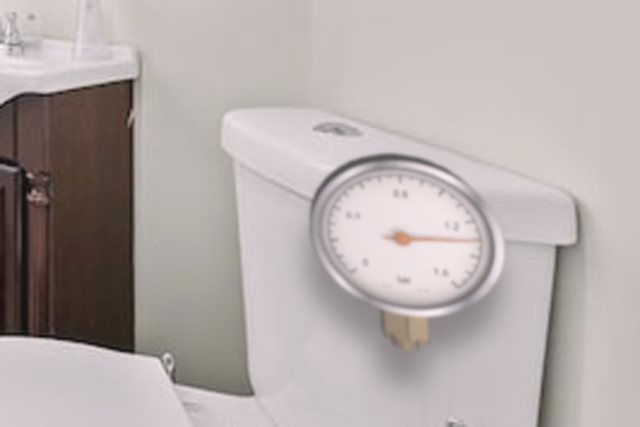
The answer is 1.3 bar
